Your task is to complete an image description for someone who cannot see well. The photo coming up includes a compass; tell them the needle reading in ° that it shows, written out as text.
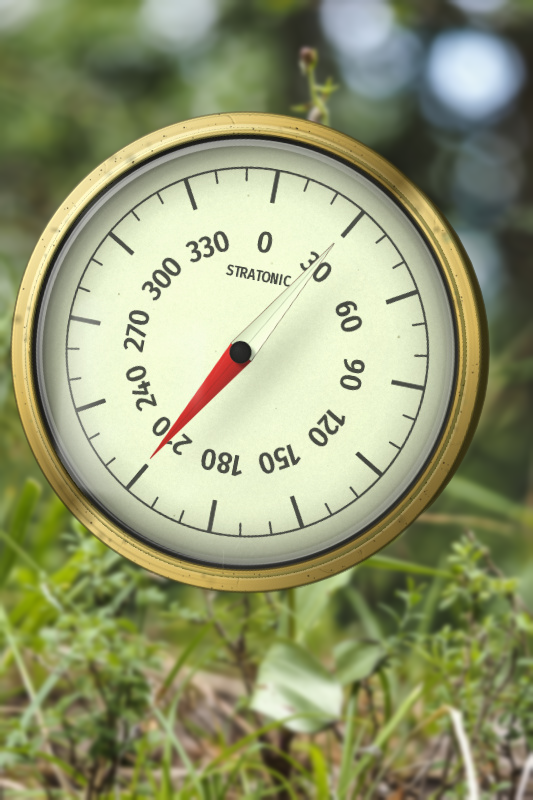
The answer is 210 °
